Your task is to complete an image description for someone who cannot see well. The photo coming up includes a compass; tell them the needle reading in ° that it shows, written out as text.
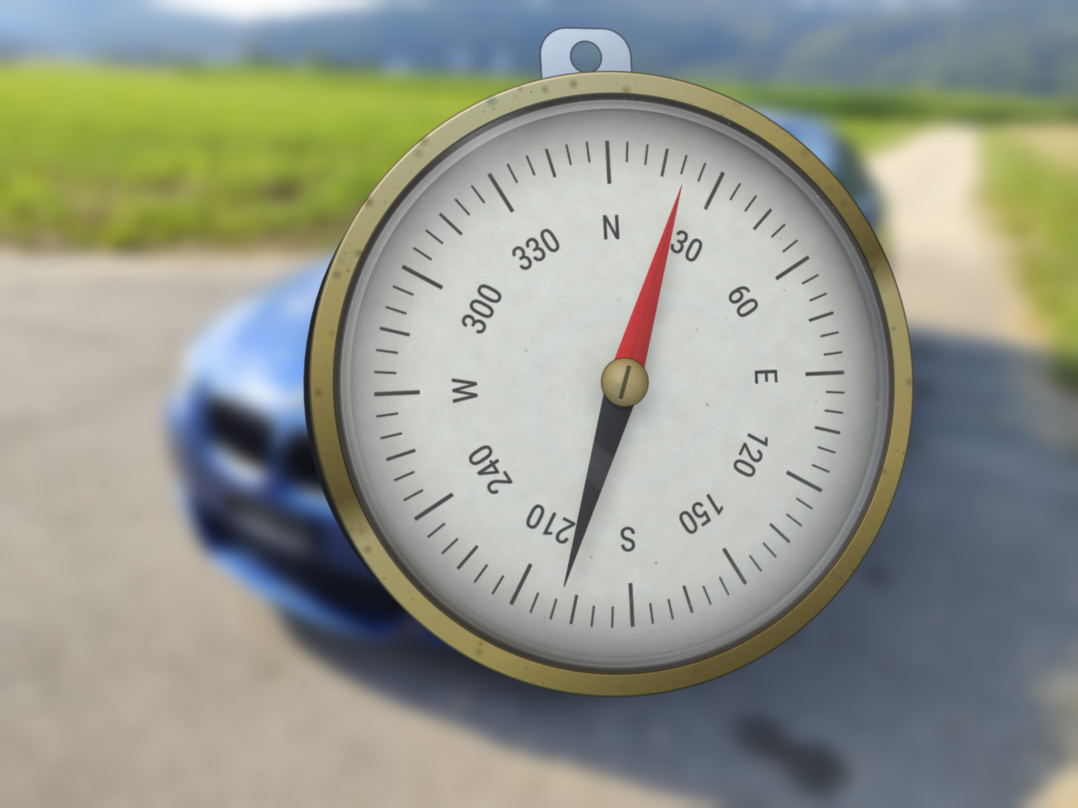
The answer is 20 °
